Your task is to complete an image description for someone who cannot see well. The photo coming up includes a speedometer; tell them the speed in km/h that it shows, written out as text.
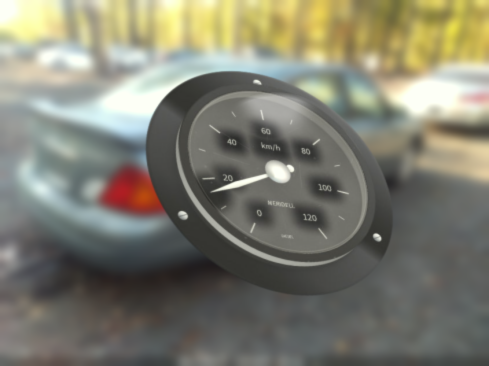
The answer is 15 km/h
